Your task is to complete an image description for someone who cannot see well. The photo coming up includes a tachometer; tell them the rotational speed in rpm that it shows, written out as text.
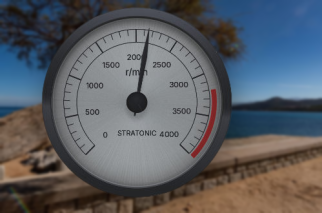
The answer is 2150 rpm
